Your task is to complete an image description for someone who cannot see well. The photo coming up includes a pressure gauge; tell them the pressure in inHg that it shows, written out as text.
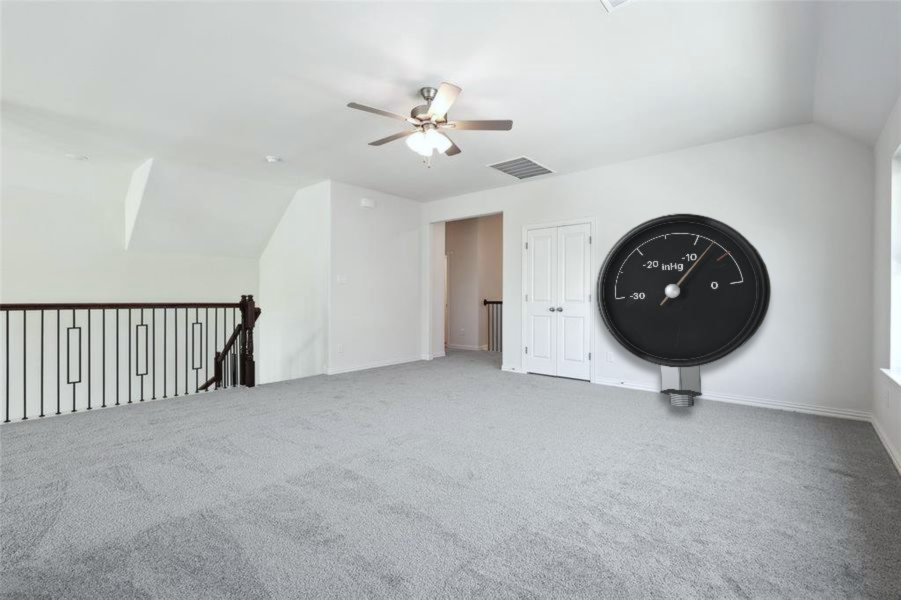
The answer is -7.5 inHg
